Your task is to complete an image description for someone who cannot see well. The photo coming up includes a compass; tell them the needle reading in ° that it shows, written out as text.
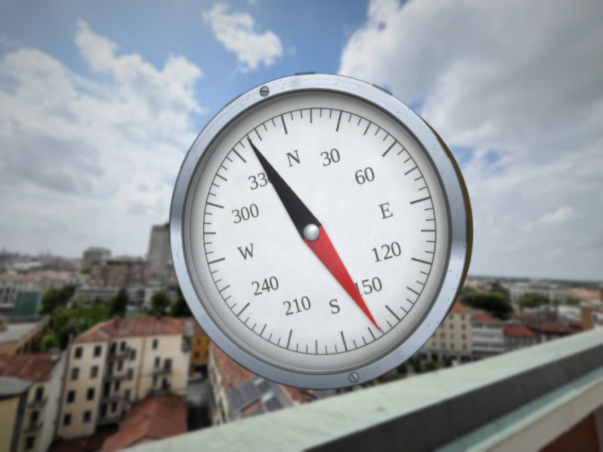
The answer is 160 °
